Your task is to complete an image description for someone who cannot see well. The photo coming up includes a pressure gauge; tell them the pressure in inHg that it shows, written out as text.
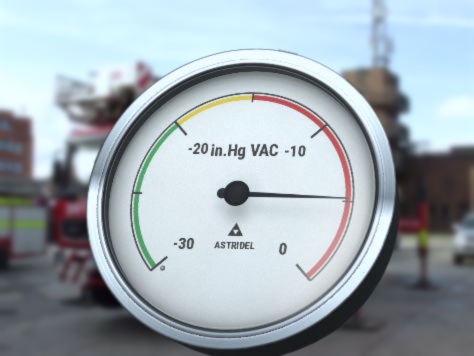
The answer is -5 inHg
